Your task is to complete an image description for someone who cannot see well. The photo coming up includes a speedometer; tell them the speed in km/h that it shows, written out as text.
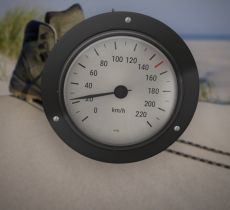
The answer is 25 km/h
